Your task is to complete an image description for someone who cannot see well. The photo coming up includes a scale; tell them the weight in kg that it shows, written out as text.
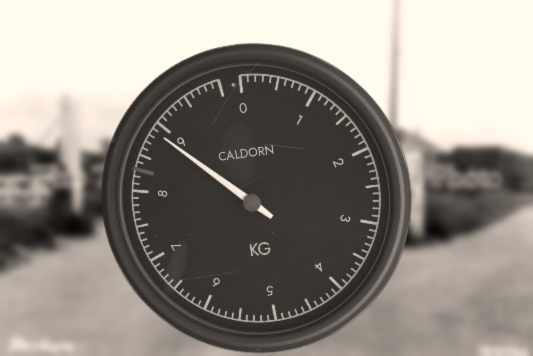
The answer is 8.9 kg
